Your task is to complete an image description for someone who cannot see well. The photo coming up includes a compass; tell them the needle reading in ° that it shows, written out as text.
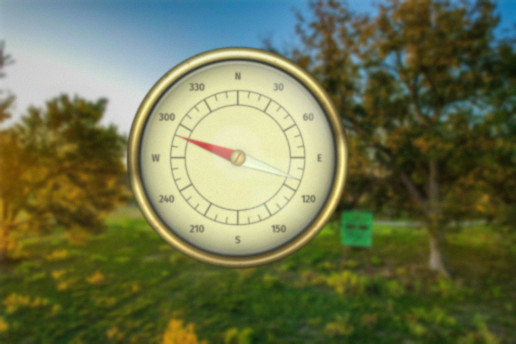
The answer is 290 °
